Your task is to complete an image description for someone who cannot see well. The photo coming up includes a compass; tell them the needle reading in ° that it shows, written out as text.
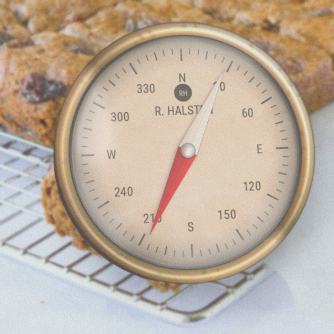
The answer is 207.5 °
